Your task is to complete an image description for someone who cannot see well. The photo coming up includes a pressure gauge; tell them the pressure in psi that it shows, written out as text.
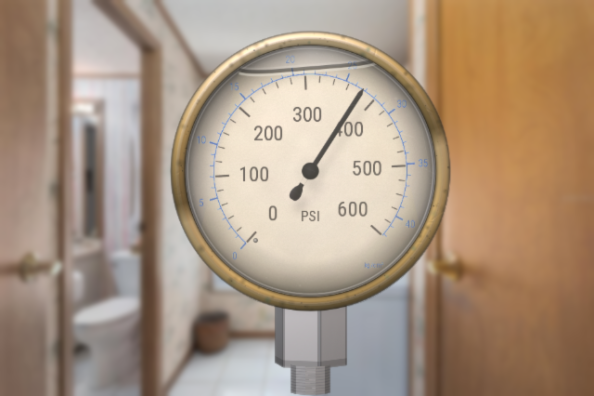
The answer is 380 psi
